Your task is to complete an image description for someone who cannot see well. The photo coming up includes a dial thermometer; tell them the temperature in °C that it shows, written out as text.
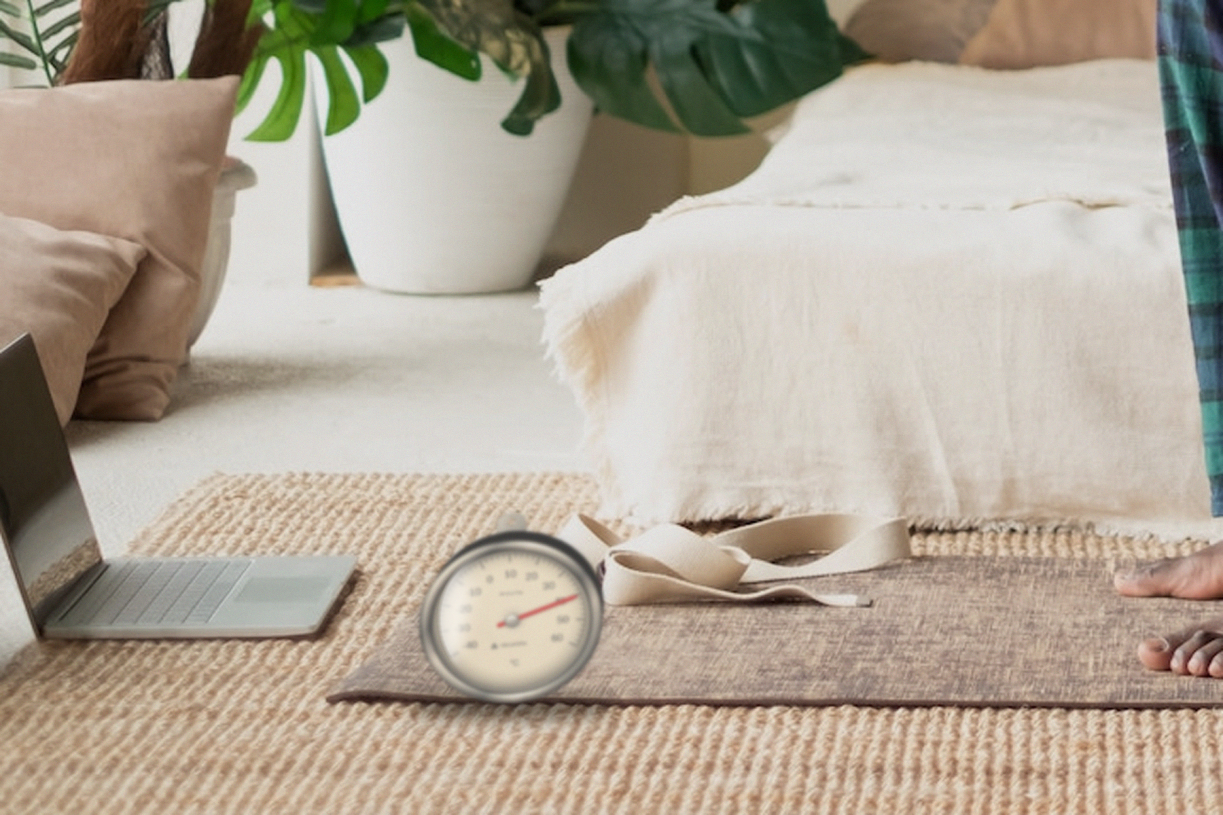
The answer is 40 °C
